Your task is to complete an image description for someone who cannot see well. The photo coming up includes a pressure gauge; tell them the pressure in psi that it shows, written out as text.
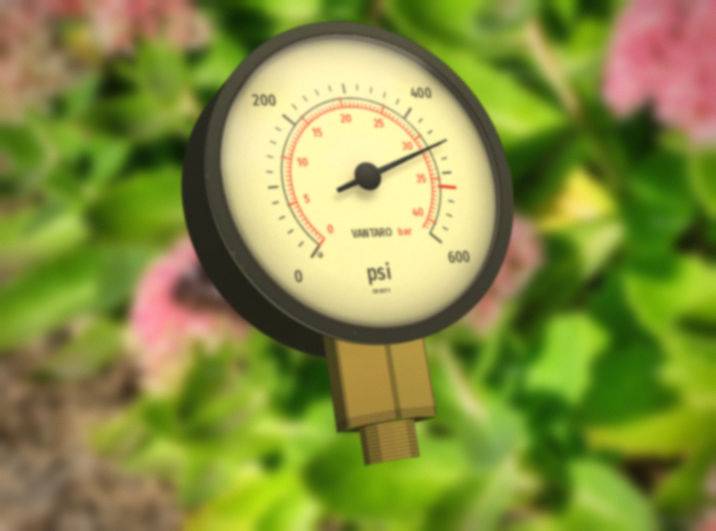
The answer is 460 psi
